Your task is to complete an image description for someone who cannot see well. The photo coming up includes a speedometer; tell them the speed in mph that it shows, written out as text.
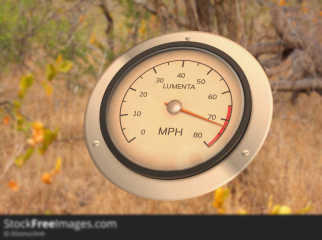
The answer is 72.5 mph
